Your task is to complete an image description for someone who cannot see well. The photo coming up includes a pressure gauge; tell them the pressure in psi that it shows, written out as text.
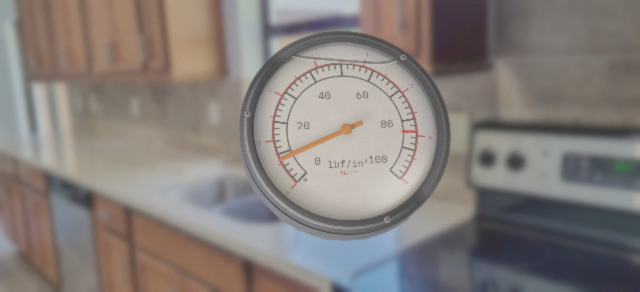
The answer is 8 psi
